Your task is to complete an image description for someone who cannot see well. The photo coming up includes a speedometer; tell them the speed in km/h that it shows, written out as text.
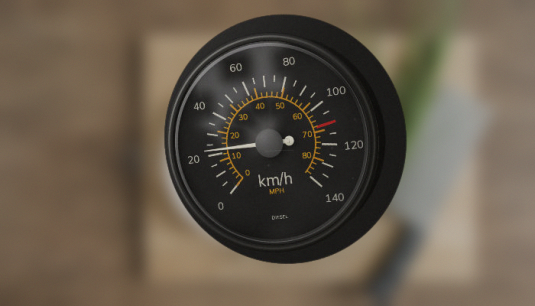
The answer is 22.5 km/h
